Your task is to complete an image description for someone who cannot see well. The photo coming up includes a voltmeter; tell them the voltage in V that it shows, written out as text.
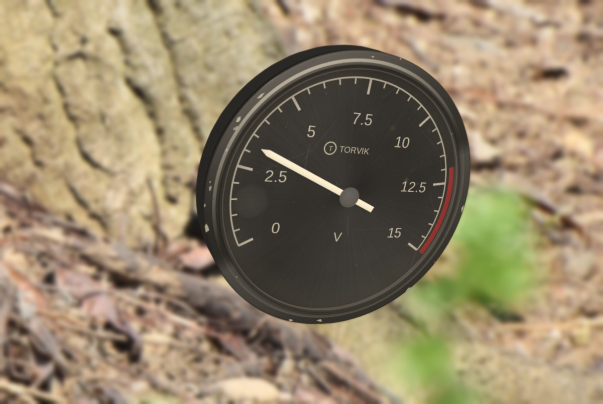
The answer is 3.25 V
